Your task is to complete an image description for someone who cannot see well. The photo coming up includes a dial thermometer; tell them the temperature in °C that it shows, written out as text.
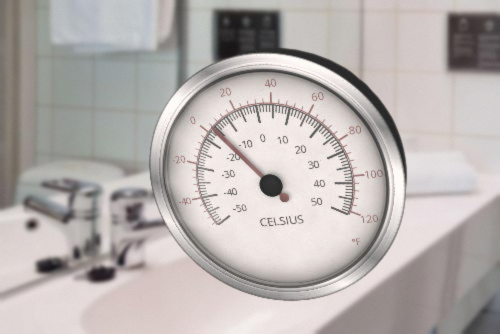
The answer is -15 °C
